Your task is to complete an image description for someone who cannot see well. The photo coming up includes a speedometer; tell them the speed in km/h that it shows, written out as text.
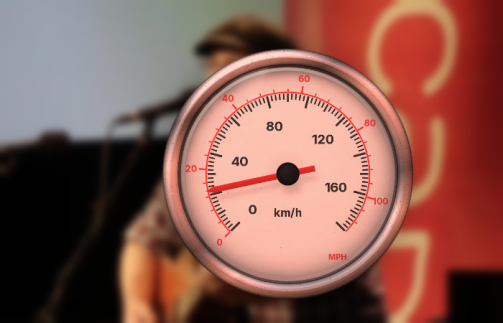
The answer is 22 km/h
